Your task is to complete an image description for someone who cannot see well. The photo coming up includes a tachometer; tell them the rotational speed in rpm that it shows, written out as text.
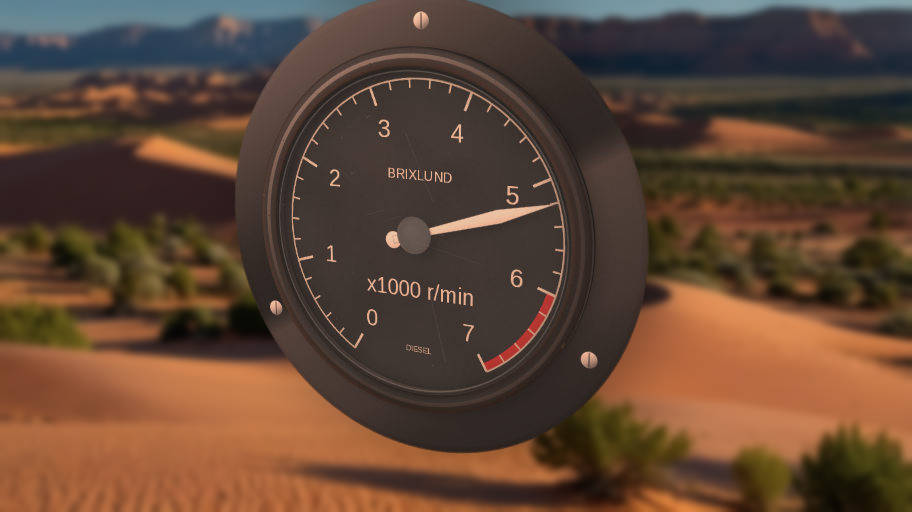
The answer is 5200 rpm
